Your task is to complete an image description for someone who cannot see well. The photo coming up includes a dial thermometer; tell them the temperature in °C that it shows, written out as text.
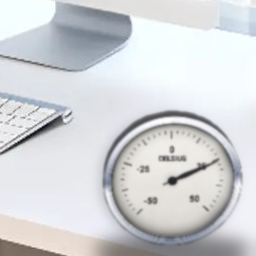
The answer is 25 °C
